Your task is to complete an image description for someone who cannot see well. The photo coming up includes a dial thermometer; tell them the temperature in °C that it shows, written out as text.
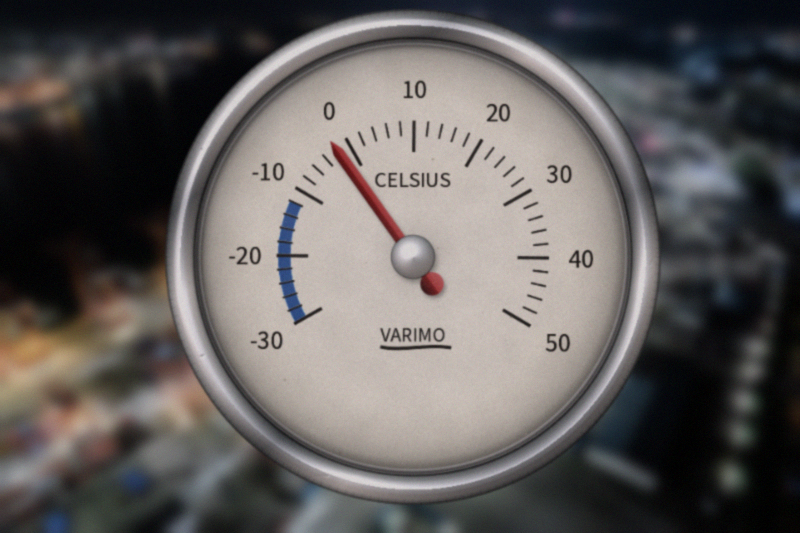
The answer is -2 °C
